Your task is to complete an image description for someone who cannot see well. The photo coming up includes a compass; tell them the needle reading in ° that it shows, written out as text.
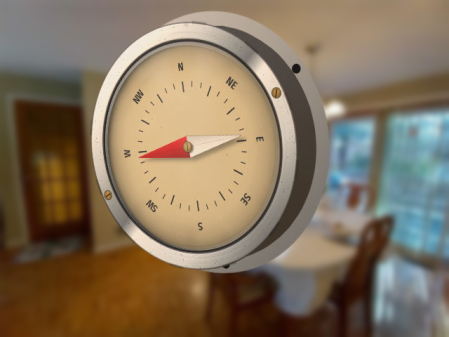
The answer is 265 °
